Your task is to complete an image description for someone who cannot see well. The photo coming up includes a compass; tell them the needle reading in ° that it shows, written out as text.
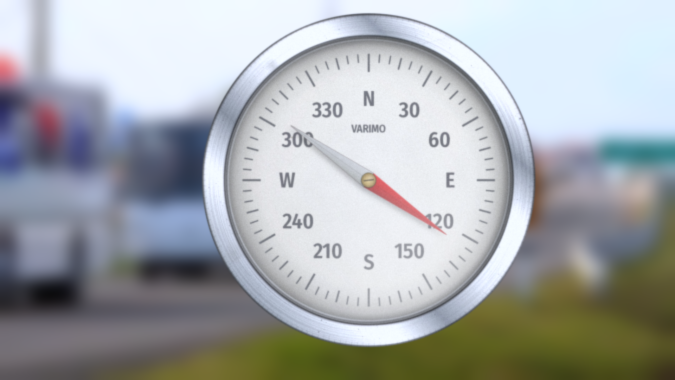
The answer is 125 °
